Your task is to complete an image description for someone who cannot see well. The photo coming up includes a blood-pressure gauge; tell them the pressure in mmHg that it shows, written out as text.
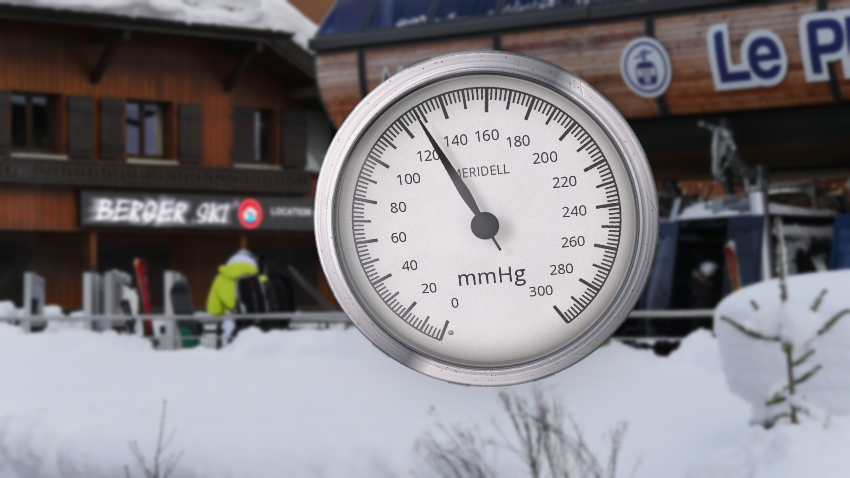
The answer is 128 mmHg
